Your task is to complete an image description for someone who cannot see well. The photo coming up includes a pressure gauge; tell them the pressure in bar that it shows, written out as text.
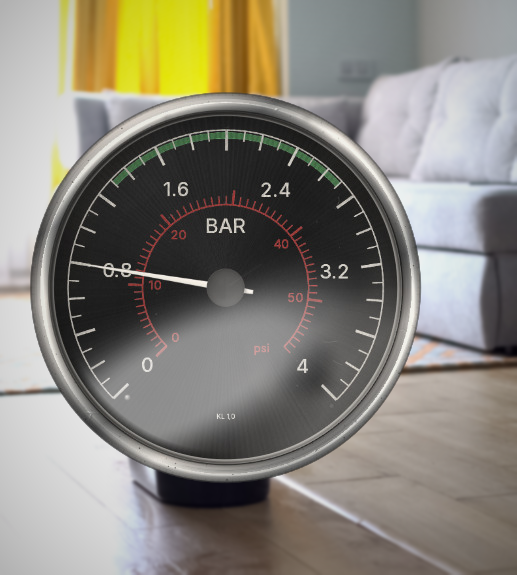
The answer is 0.8 bar
